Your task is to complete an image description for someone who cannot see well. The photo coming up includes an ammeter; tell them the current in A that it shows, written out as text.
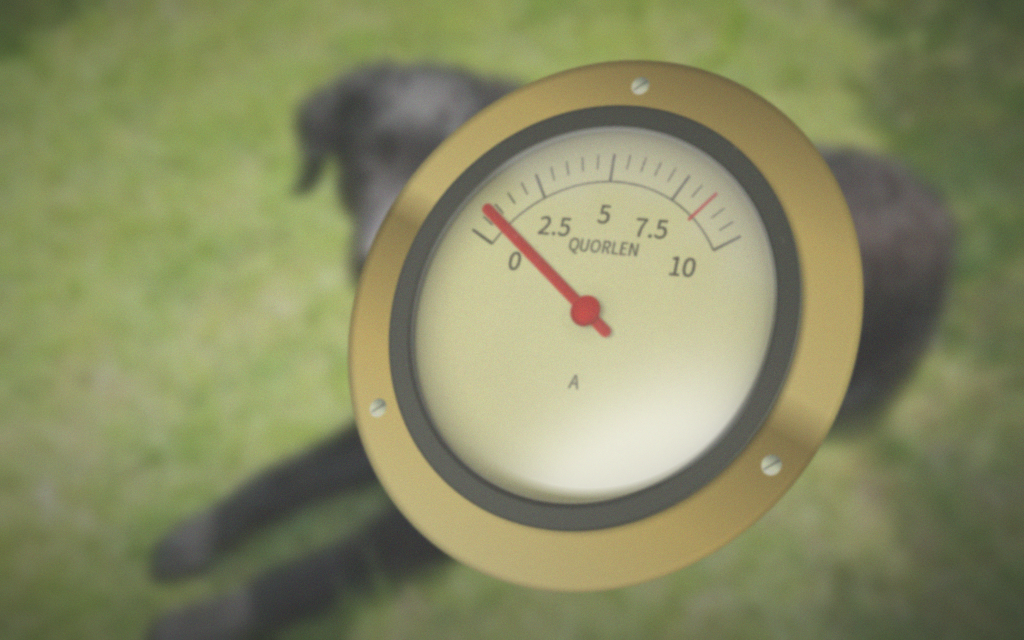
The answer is 0.75 A
